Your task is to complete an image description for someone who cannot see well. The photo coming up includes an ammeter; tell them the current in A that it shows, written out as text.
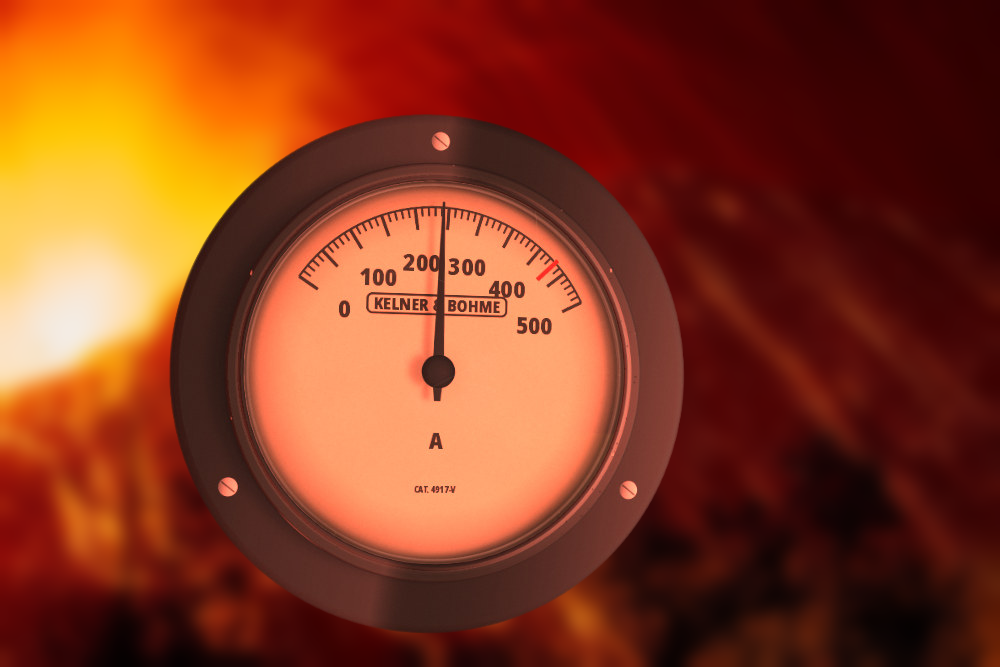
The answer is 240 A
